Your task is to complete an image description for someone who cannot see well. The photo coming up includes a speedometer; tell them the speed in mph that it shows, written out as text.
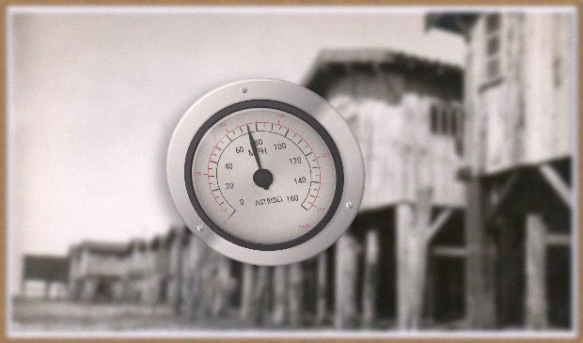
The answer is 75 mph
